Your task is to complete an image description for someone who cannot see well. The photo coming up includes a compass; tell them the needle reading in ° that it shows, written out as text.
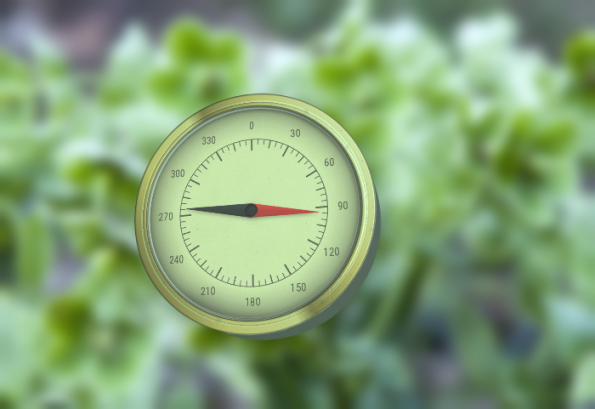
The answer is 95 °
